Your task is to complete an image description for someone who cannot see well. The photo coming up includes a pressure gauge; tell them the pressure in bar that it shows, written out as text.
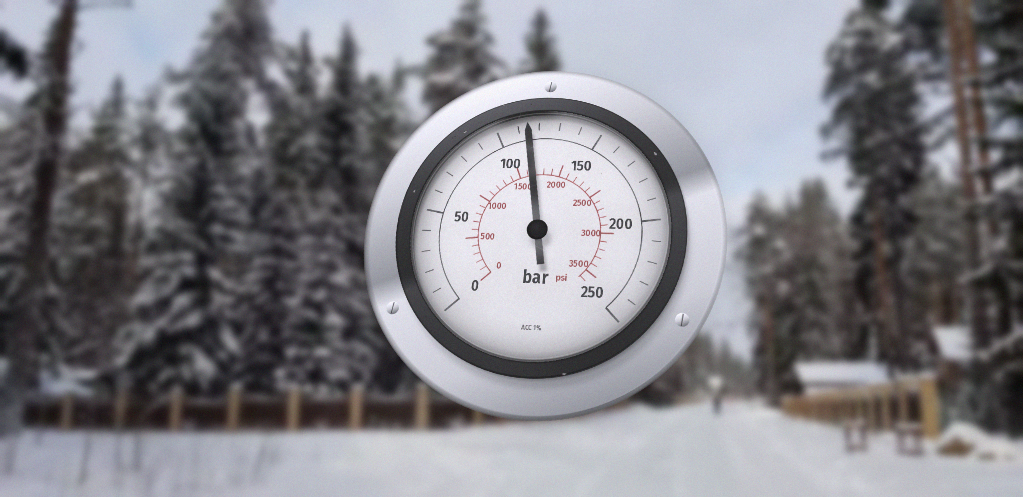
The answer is 115 bar
